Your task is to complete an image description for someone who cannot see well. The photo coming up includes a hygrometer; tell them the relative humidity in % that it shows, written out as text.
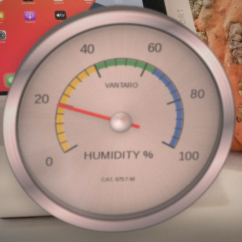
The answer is 20 %
